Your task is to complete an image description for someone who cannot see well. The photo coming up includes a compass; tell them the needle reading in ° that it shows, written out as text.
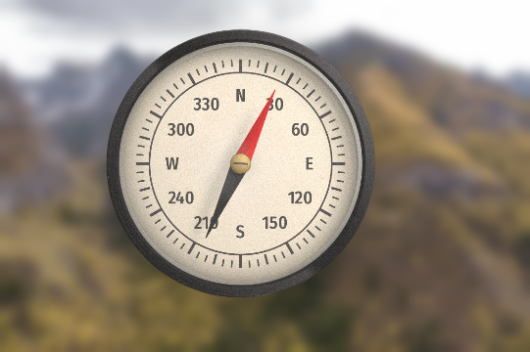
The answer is 25 °
